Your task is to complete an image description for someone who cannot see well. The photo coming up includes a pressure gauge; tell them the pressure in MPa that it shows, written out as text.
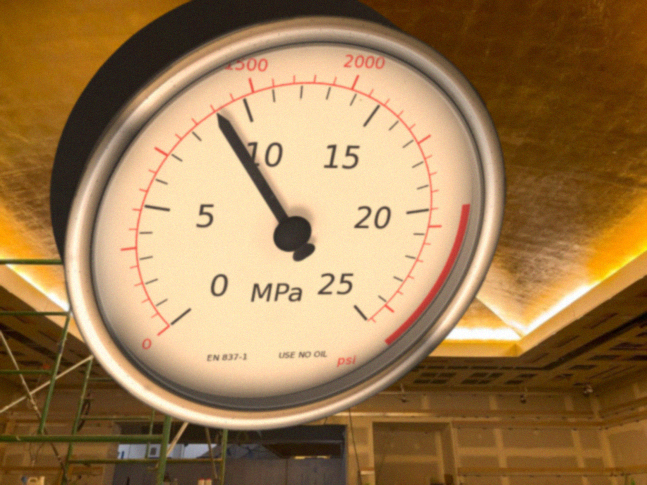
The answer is 9 MPa
